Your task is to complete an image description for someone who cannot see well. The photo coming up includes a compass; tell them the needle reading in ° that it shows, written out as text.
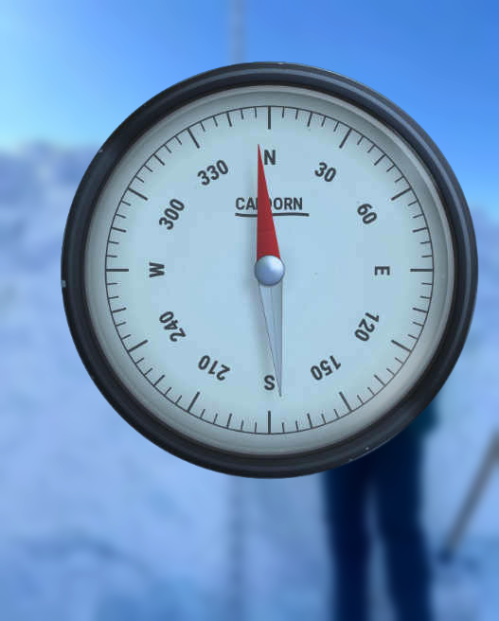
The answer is 355 °
